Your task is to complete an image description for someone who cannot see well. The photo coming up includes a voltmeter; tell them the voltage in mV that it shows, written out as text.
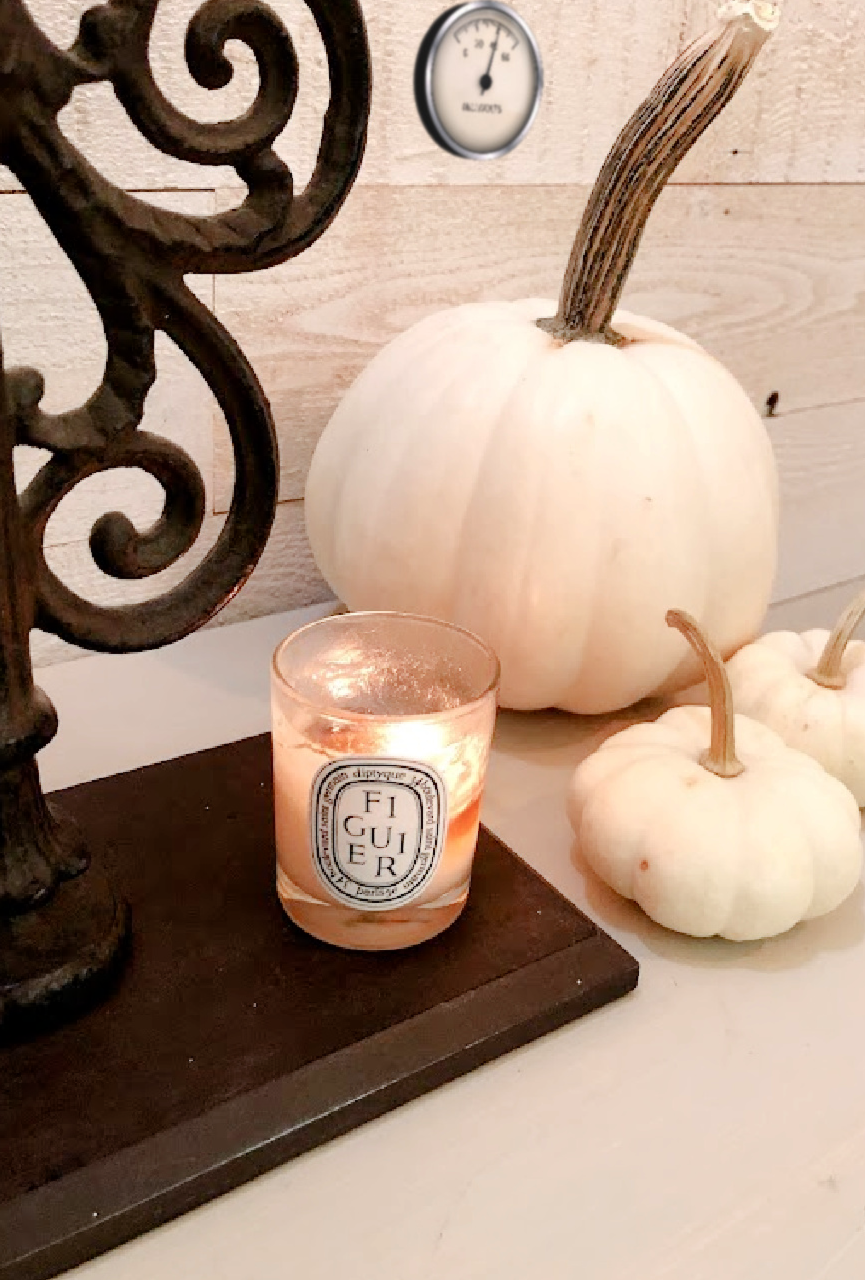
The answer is 40 mV
